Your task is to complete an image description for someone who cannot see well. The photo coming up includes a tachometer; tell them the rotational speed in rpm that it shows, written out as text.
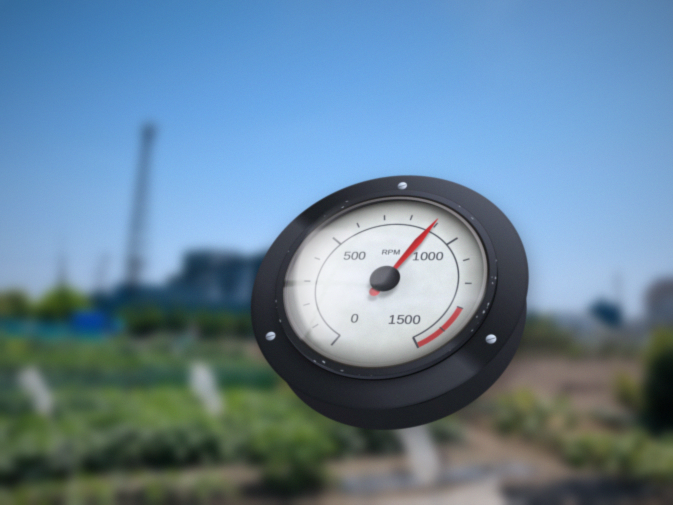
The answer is 900 rpm
